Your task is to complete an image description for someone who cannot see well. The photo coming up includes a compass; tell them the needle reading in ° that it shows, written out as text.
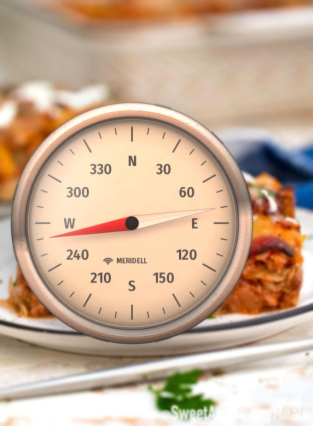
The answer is 260 °
